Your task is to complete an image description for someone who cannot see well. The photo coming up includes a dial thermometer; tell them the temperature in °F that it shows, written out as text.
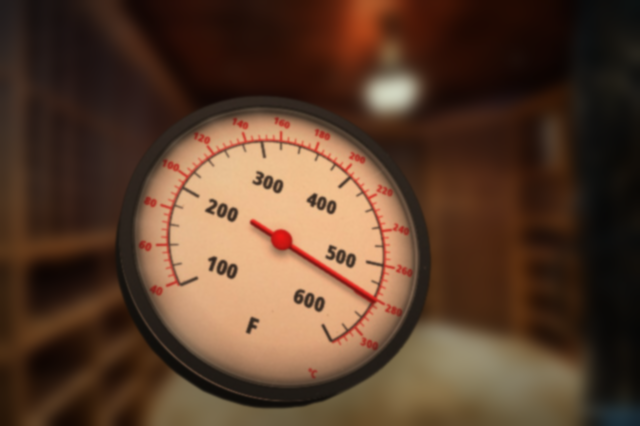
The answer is 540 °F
